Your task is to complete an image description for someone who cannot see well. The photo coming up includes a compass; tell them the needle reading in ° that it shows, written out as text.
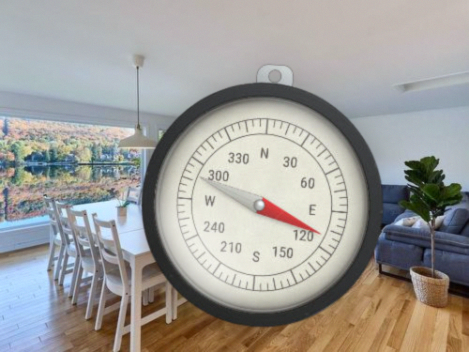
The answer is 110 °
